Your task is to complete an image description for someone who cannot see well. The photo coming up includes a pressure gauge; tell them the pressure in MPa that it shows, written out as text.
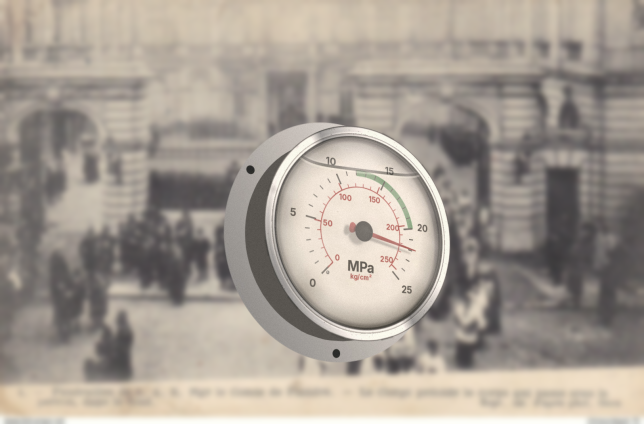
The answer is 22 MPa
